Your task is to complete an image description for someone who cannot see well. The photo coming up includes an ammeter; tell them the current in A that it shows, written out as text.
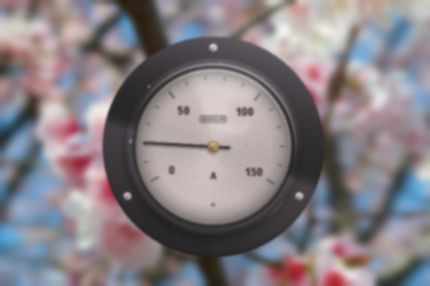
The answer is 20 A
